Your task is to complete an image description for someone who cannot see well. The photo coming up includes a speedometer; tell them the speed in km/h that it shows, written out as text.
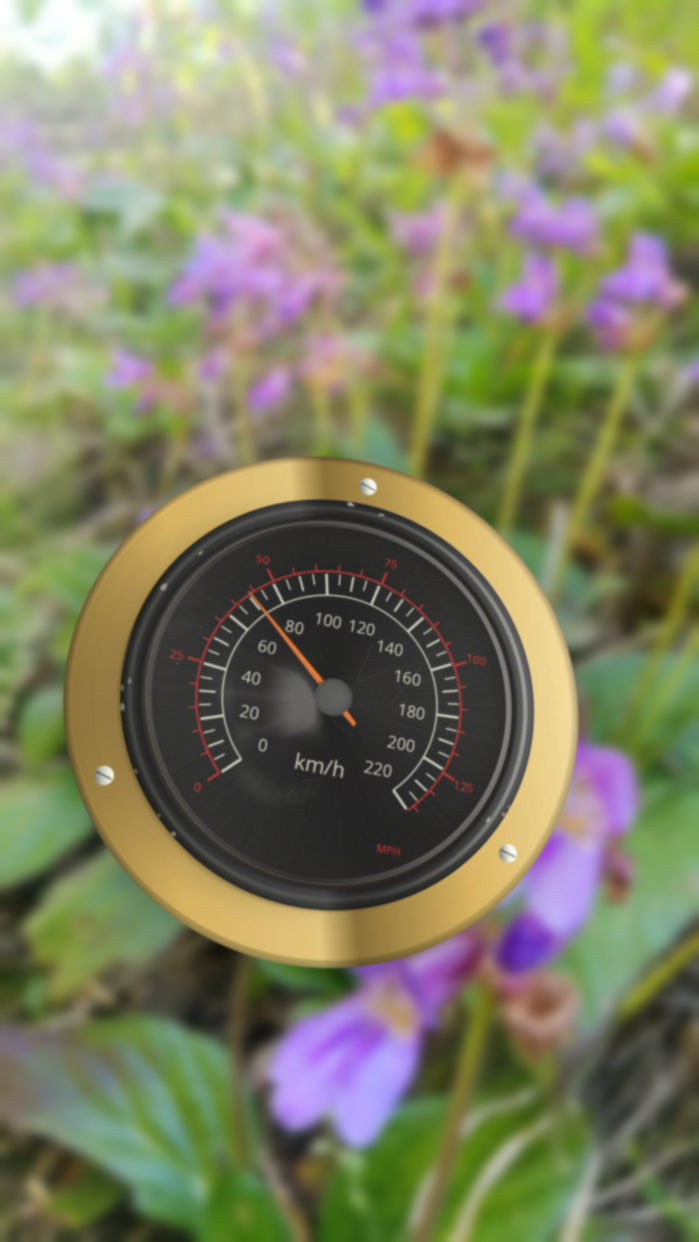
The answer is 70 km/h
